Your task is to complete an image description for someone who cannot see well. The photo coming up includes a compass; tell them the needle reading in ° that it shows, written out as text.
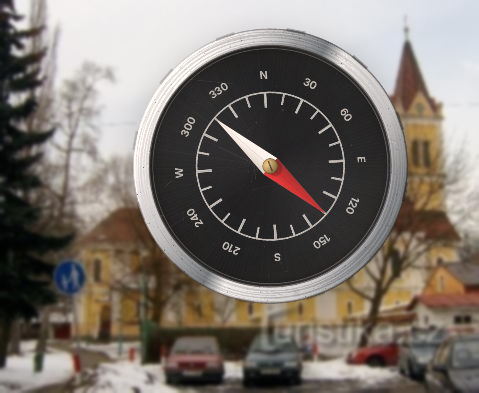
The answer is 135 °
